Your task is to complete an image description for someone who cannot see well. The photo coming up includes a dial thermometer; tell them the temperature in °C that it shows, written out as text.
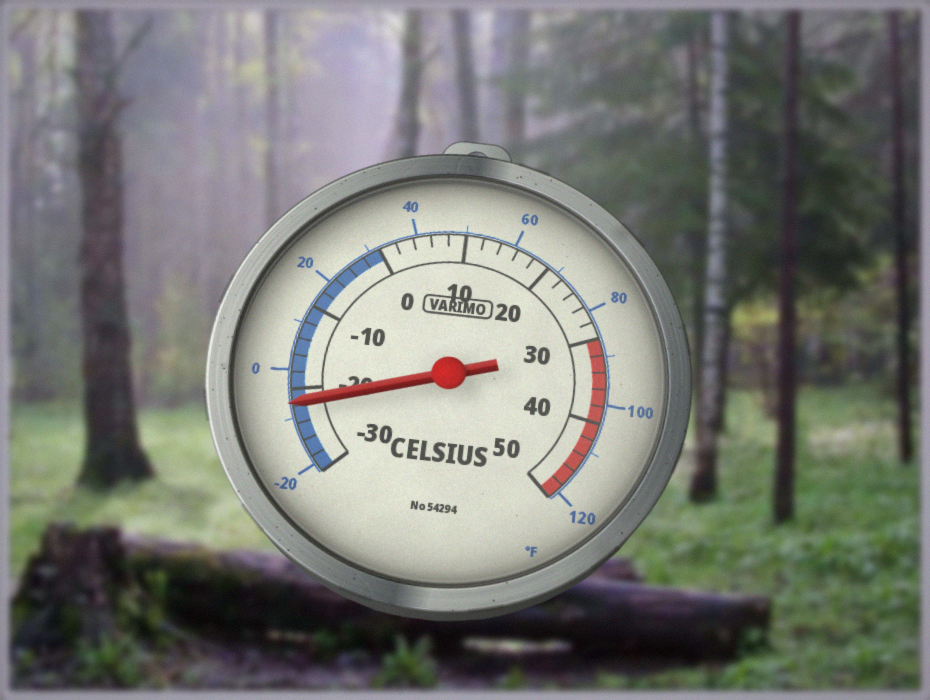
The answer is -22 °C
